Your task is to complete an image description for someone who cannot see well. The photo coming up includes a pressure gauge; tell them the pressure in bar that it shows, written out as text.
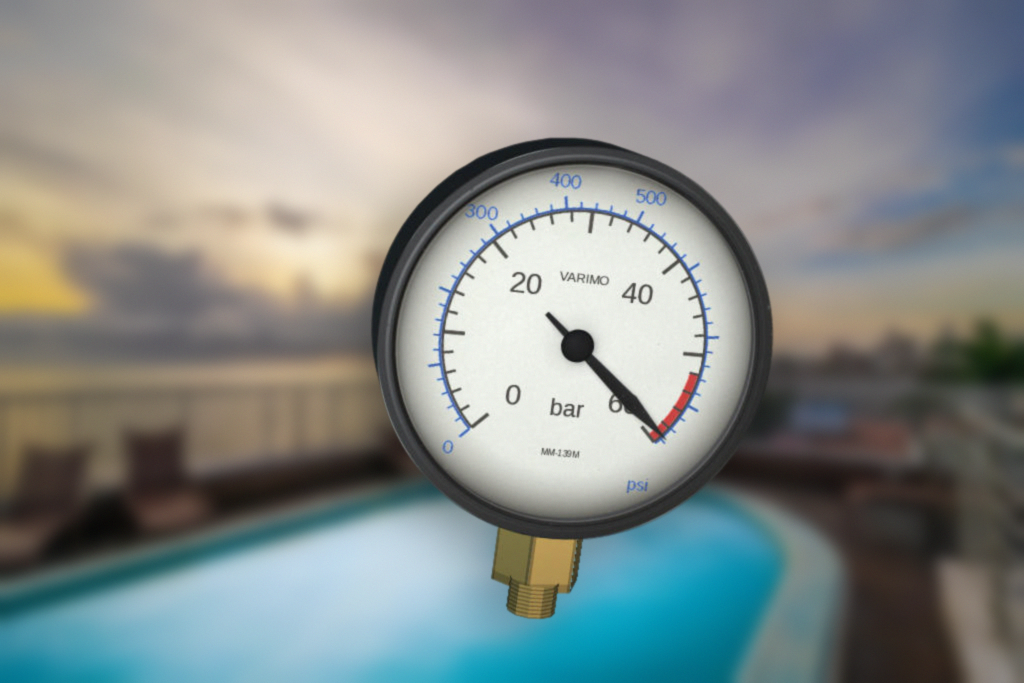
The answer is 59 bar
